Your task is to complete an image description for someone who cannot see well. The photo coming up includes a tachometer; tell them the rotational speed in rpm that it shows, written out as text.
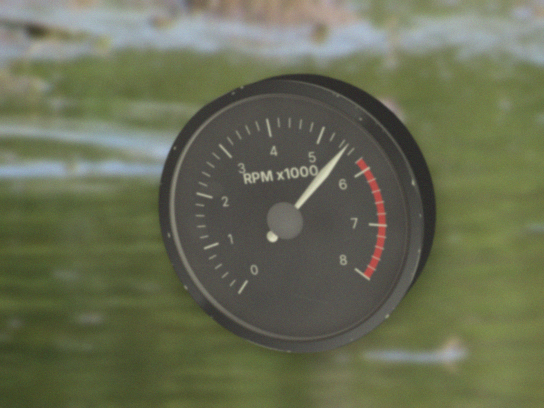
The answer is 5500 rpm
